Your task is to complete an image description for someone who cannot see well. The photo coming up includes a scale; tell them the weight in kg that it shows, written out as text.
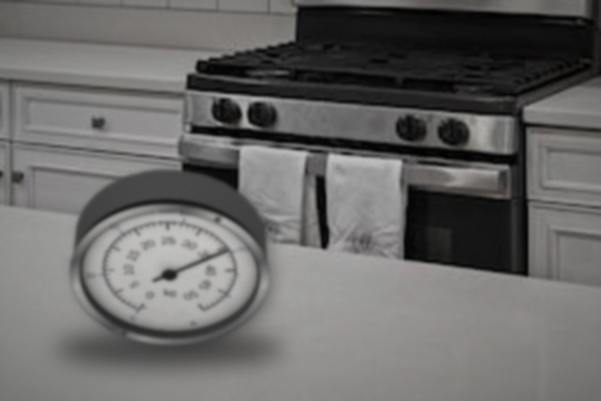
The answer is 35 kg
